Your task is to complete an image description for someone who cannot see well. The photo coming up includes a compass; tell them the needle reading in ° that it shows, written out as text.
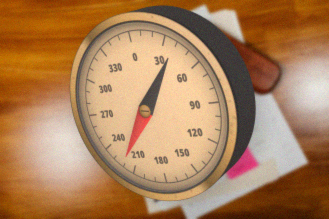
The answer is 220 °
